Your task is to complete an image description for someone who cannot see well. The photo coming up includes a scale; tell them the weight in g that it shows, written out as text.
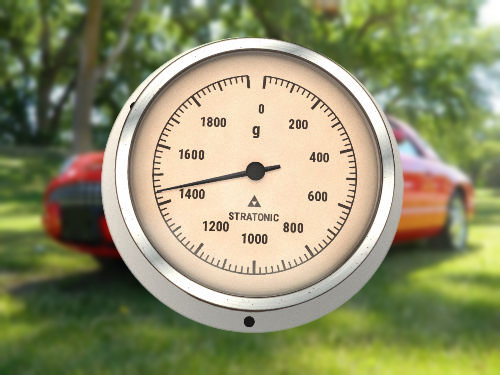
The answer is 1440 g
